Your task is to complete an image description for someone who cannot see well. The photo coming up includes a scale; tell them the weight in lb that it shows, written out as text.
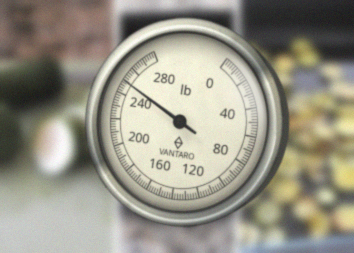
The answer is 250 lb
